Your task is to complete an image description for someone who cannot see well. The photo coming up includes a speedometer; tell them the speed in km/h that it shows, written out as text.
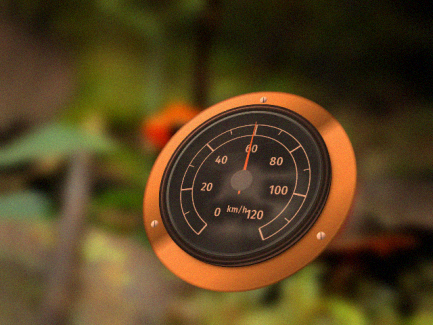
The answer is 60 km/h
